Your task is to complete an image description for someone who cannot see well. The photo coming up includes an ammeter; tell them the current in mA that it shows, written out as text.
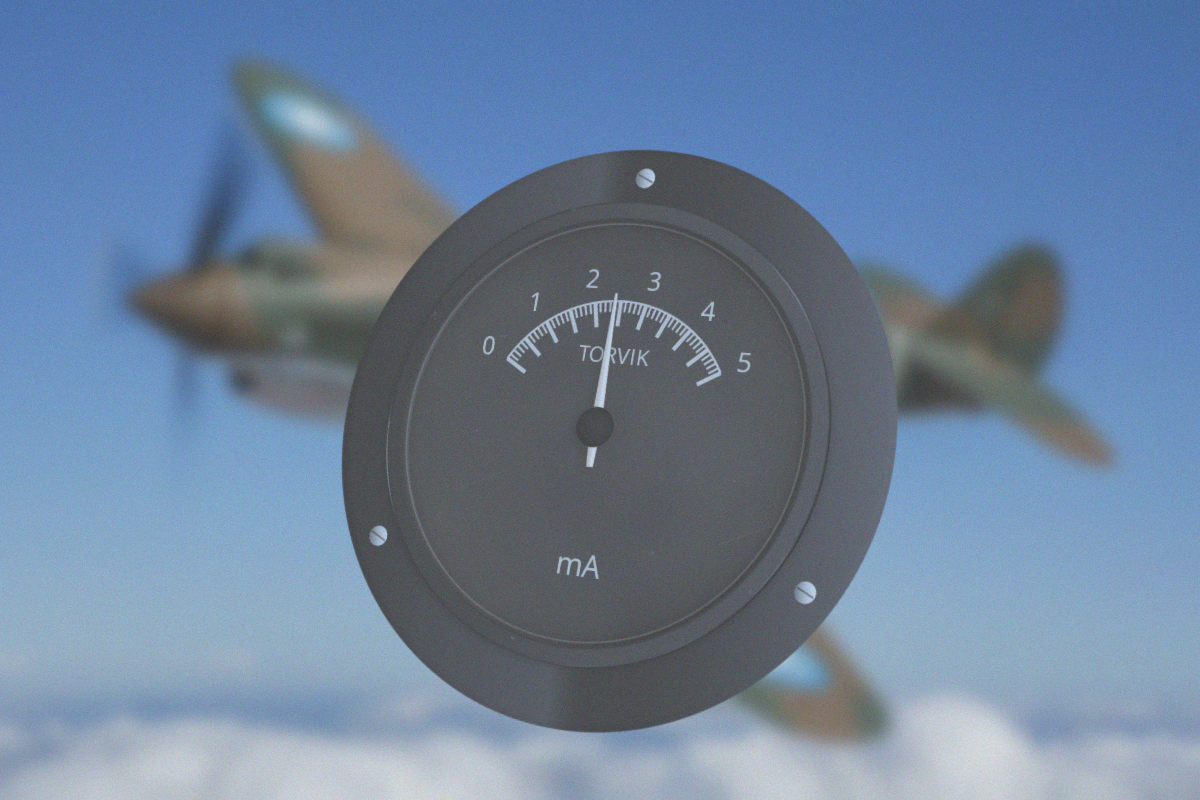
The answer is 2.5 mA
